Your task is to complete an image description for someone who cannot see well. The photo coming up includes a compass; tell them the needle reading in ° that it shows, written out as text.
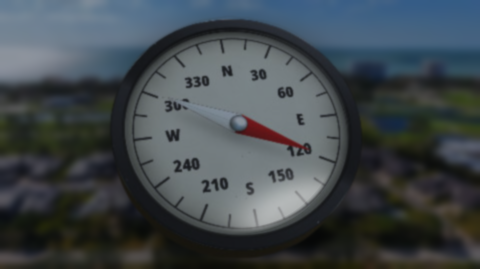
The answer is 120 °
